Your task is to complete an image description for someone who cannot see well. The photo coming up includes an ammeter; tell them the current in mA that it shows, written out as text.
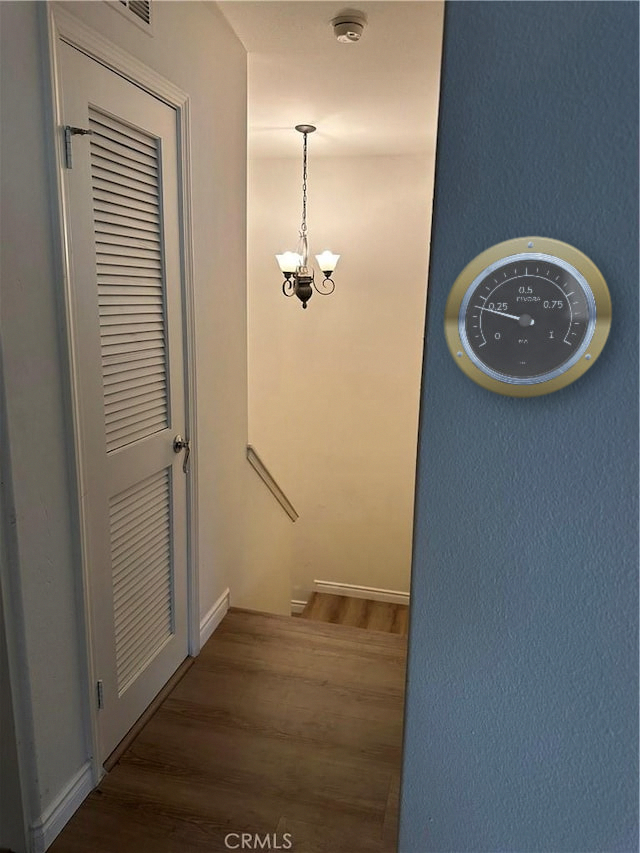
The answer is 0.2 mA
